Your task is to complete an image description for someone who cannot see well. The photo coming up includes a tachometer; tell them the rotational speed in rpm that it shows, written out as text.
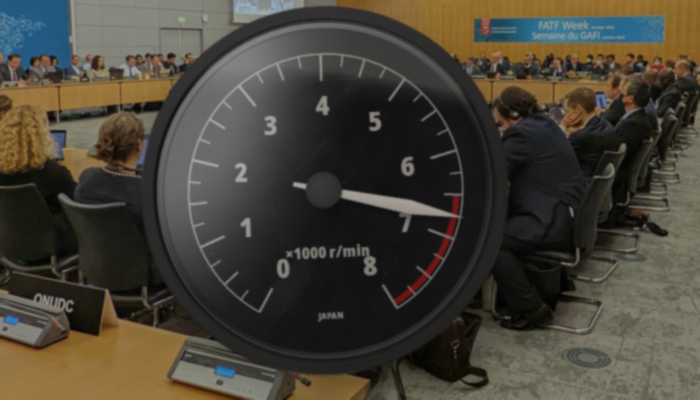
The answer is 6750 rpm
